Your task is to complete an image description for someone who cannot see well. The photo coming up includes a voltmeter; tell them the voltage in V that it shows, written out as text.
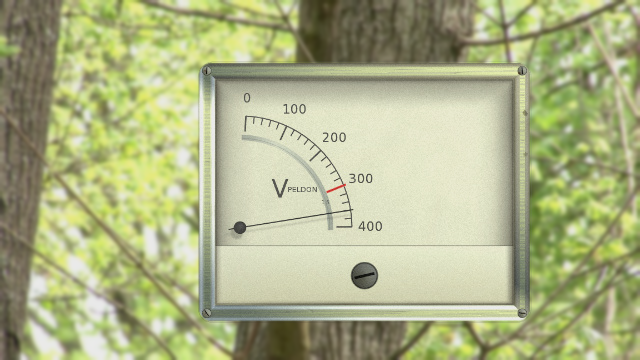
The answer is 360 V
